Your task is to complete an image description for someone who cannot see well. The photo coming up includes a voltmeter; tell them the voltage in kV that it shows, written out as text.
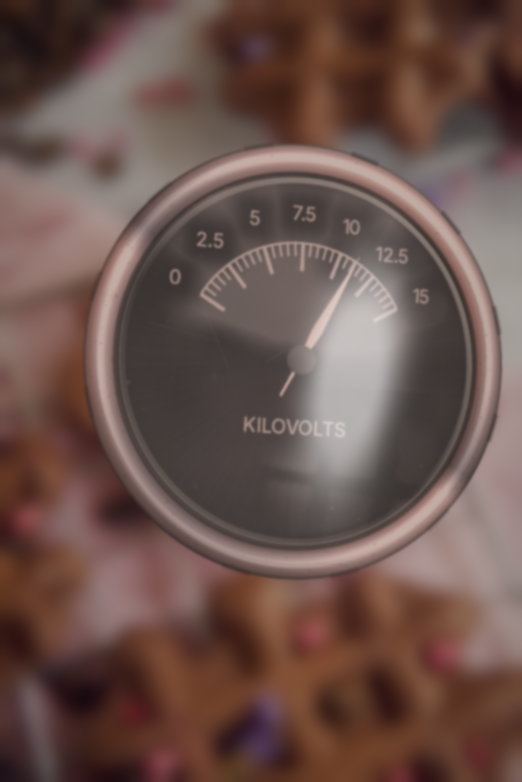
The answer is 11 kV
